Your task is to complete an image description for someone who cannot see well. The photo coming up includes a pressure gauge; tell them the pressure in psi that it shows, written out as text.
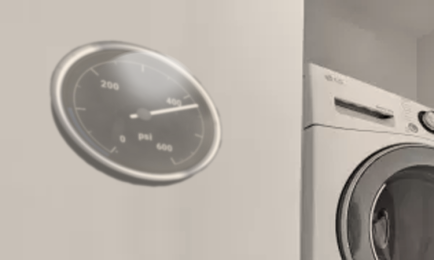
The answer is 425 psi
